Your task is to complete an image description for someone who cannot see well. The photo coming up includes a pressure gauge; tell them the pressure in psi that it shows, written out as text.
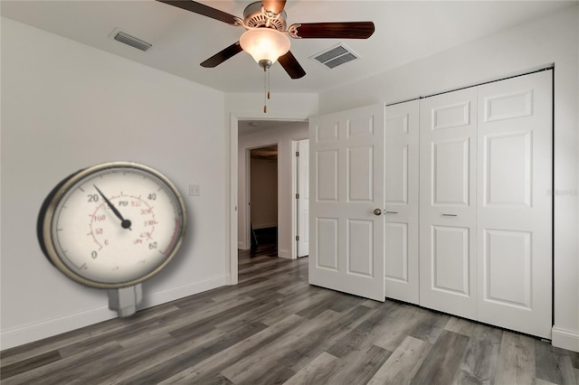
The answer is 22.5 psi
